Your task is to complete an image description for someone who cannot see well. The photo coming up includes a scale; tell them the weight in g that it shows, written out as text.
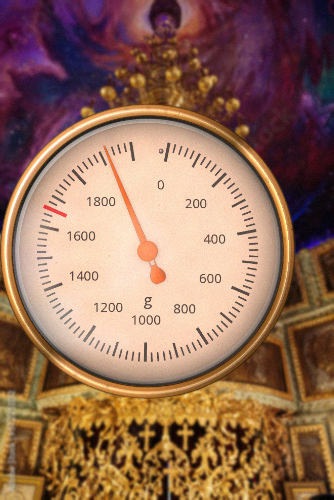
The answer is 1920 g
